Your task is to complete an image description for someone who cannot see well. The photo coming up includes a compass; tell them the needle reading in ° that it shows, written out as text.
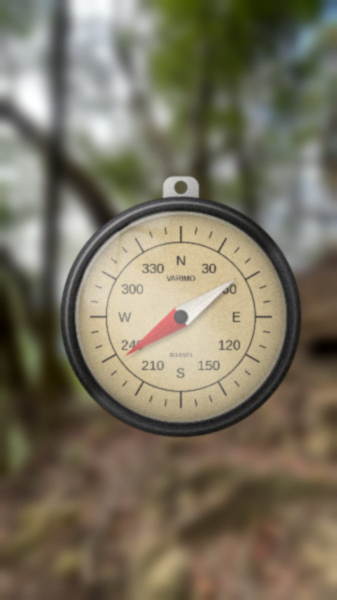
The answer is 235 °
